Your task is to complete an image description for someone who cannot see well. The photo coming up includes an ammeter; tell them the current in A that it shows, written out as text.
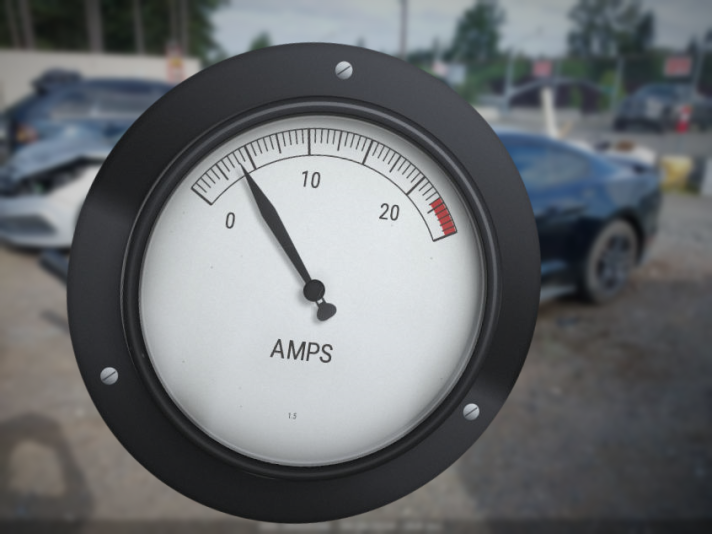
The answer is 4 A
